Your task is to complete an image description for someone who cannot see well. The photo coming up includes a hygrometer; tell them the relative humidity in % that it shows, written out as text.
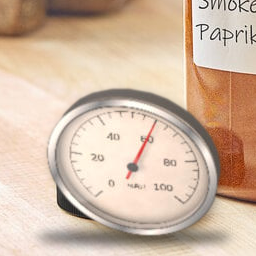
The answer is 60 %
